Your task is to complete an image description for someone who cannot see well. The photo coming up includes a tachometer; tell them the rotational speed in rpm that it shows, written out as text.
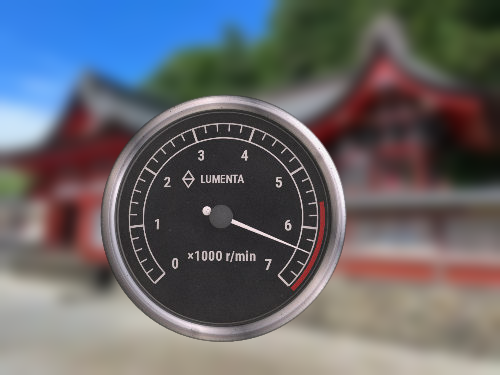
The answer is 6400 rpm
